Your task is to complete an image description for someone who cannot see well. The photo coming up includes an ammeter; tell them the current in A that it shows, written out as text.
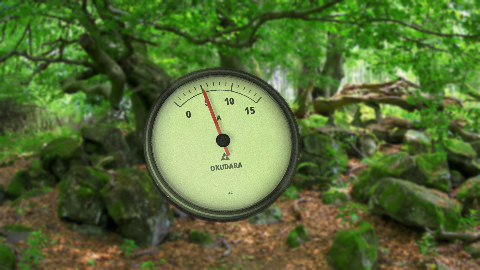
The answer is 5 A
